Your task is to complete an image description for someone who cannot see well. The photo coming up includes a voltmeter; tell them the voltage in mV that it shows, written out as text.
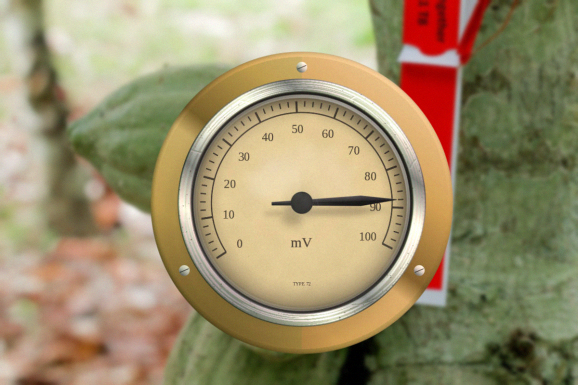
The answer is 88 mV
